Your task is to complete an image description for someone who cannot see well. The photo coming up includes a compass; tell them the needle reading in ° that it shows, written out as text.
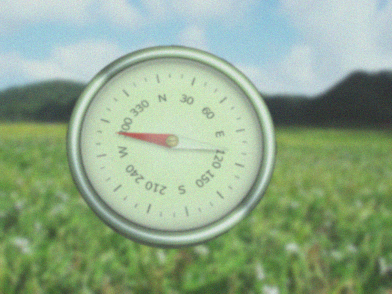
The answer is 290 °
